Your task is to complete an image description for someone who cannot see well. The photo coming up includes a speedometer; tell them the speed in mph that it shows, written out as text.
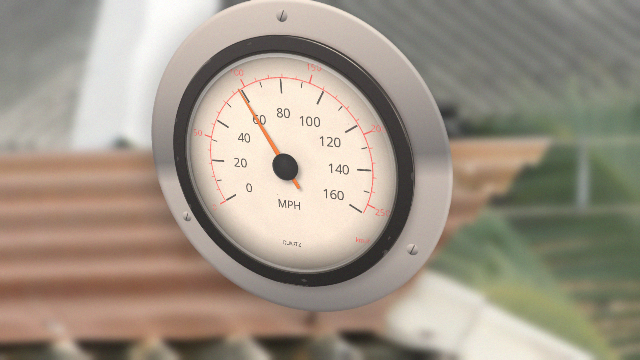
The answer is 60 mph
